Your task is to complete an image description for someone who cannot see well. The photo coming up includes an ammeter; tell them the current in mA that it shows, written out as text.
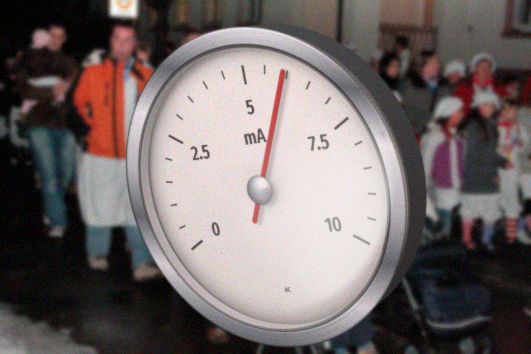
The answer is 6 mA
